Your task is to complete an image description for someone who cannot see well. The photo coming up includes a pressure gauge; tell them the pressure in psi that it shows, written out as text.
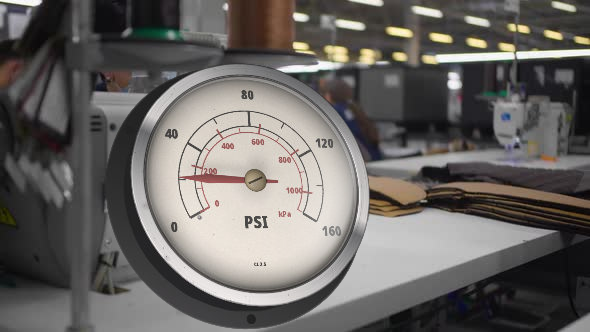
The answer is 20 psi
